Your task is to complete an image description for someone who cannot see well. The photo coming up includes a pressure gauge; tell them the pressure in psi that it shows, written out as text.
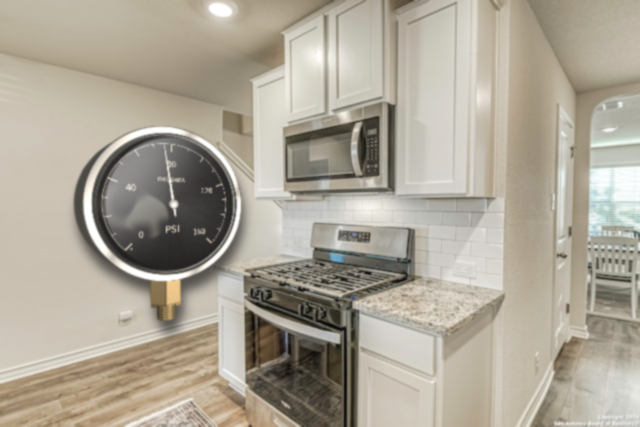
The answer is 75 psi
